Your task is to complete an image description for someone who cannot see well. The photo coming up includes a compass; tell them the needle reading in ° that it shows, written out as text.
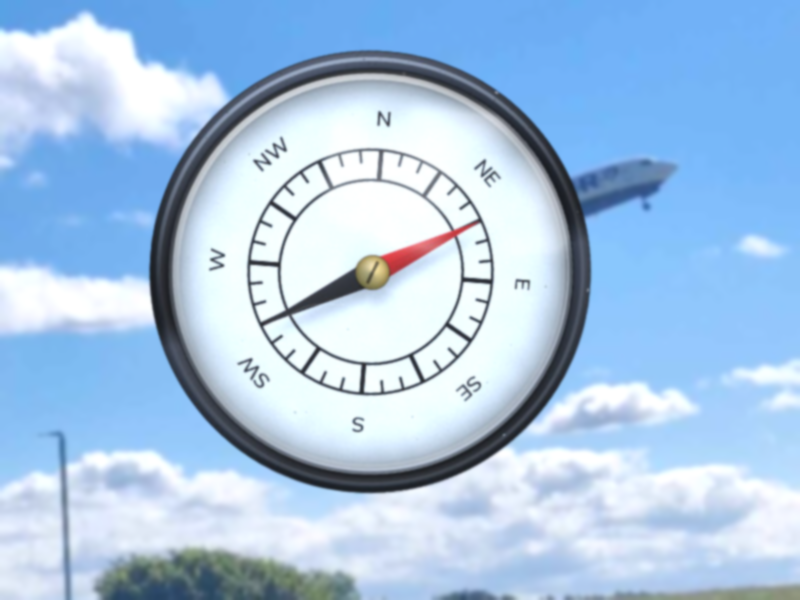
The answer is 60 °
